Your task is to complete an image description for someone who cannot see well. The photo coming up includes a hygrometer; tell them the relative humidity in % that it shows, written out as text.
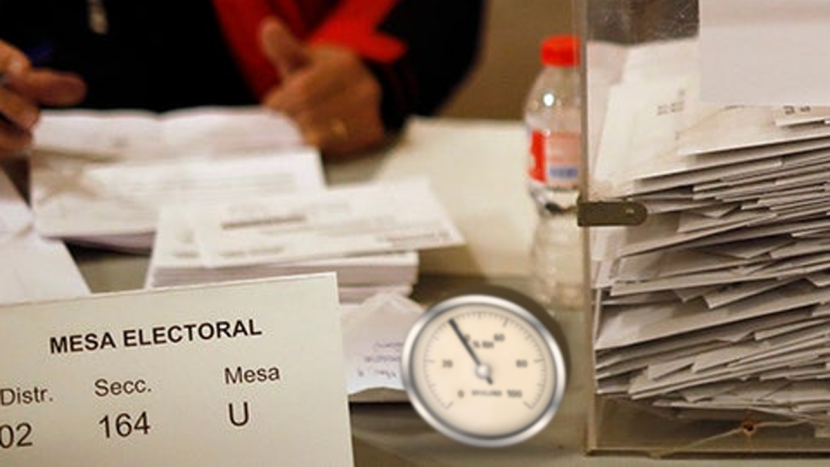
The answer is 40 %
